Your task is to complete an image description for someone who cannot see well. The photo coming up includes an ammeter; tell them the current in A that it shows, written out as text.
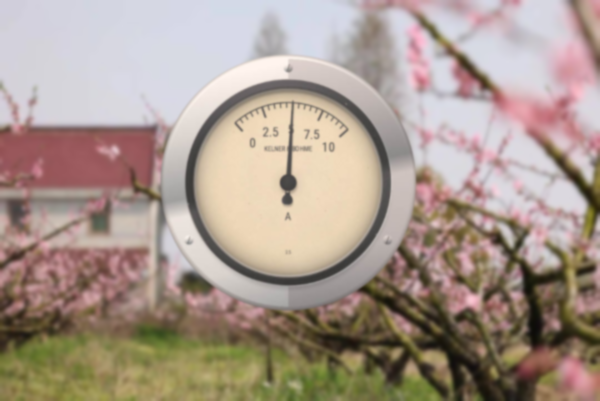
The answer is 5 A
